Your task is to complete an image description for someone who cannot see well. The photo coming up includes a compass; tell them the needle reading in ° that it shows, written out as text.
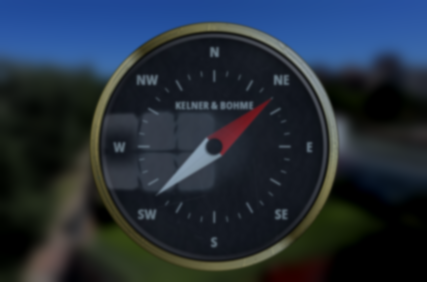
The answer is 50 °
